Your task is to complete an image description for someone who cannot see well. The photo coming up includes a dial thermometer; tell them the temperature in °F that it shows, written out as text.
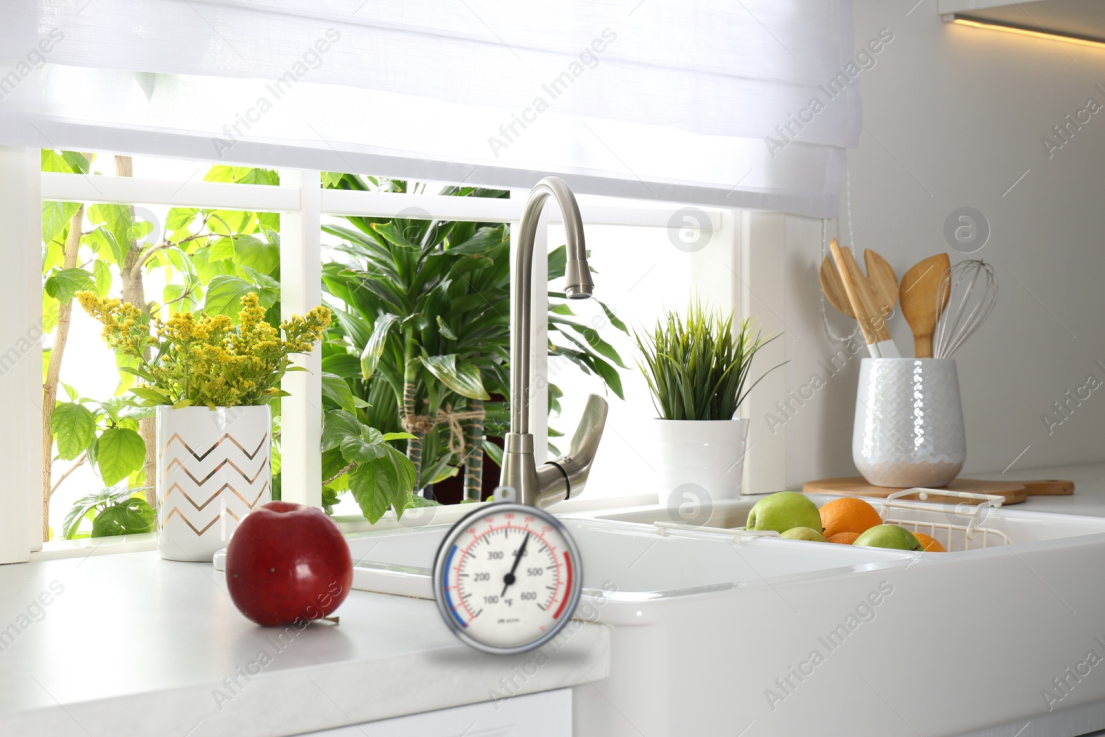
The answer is 400 °F
